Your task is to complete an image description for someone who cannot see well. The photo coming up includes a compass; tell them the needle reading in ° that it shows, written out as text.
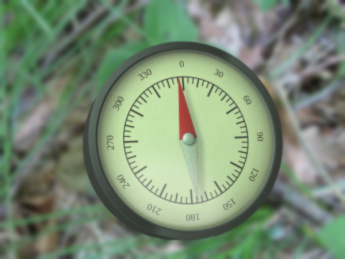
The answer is 355 °
